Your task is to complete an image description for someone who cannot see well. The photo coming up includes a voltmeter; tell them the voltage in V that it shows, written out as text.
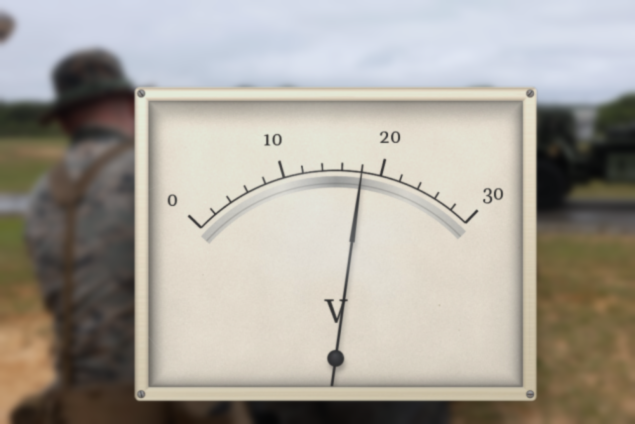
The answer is 18 V
